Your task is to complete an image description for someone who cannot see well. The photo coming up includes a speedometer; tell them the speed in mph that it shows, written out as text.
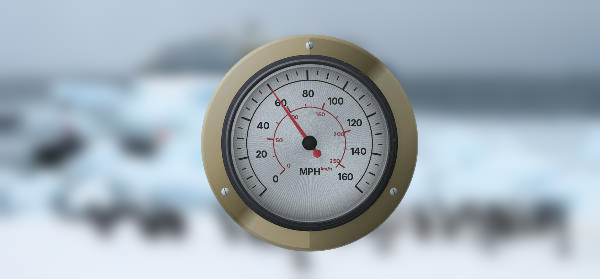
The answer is 60 mph
